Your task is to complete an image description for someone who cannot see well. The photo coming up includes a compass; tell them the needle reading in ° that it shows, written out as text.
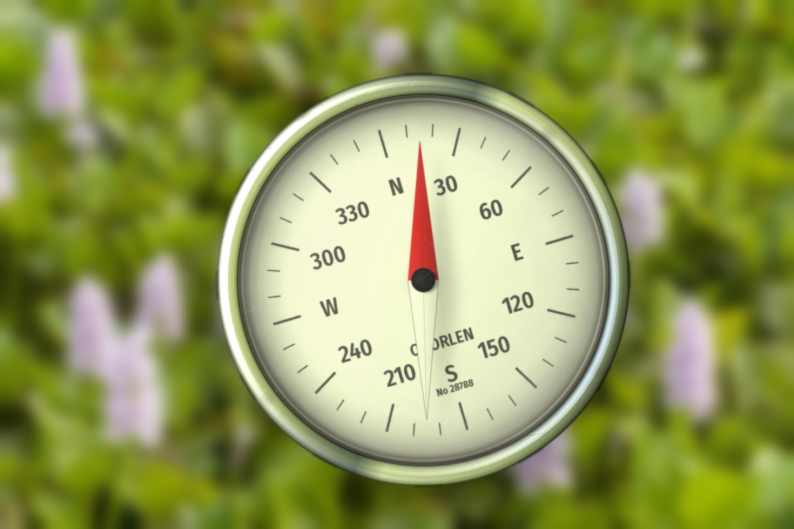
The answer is 15 °
